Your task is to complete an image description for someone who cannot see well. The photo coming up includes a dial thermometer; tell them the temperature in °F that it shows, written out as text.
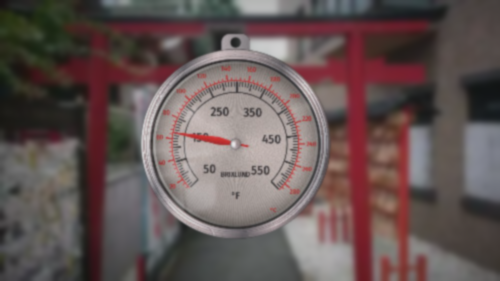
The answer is 150 °F
